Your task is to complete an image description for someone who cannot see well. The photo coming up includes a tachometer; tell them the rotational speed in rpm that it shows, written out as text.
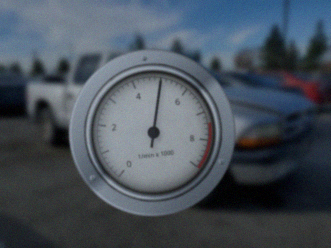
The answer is 5000 rpm
